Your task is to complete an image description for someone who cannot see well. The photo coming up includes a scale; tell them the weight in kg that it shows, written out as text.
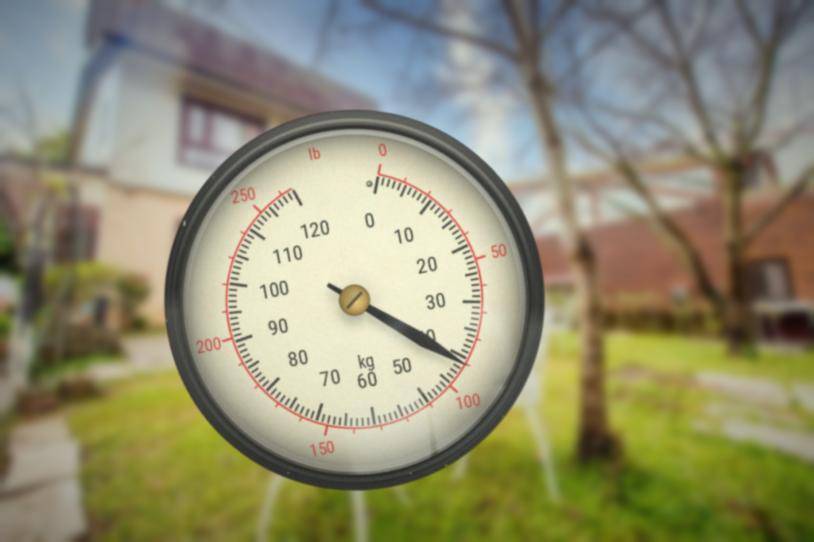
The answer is 41 kg
